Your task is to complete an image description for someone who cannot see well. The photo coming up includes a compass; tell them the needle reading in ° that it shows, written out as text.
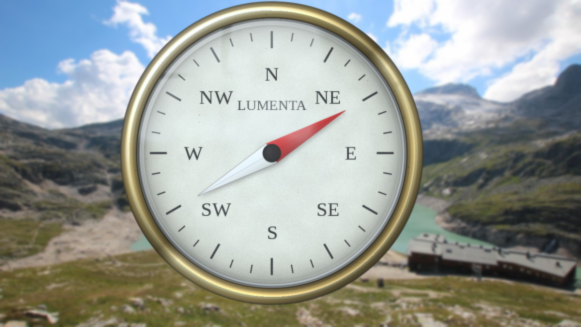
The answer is 60 °
